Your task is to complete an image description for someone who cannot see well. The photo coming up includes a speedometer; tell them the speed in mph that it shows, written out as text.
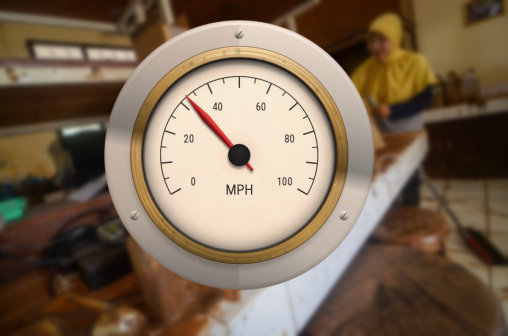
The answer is 32.5 mph
